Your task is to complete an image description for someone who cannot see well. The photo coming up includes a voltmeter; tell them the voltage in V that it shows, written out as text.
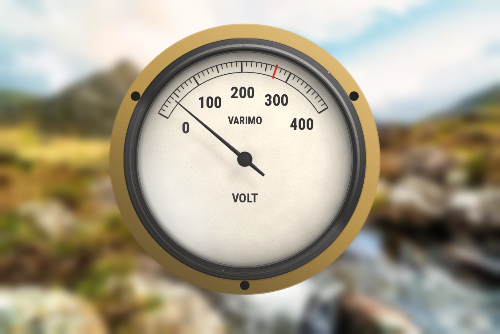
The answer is 40 V
